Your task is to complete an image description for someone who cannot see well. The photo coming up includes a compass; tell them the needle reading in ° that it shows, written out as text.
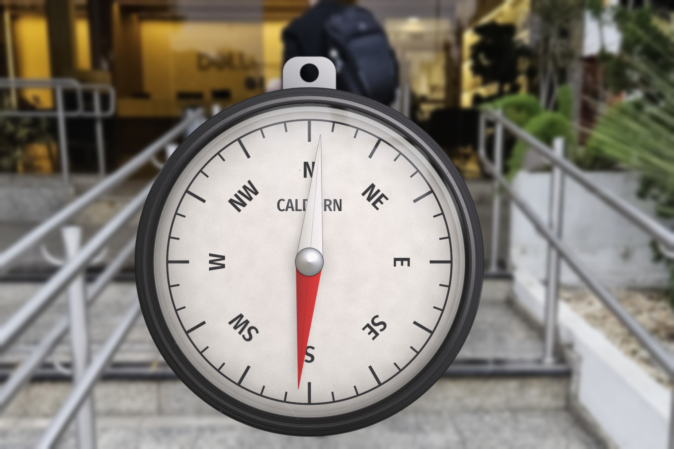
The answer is 185 °
